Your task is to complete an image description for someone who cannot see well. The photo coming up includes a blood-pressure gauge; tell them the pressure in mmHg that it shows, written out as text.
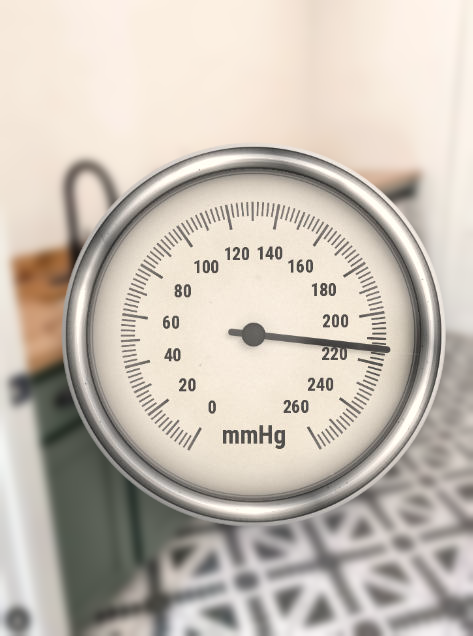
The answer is 214 mmHg
